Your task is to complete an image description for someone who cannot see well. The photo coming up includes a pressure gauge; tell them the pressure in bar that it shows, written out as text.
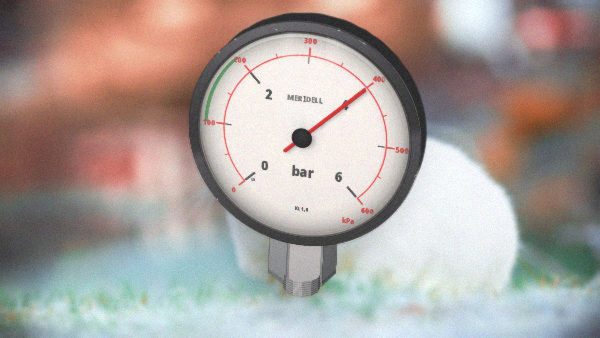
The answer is 4 bar
